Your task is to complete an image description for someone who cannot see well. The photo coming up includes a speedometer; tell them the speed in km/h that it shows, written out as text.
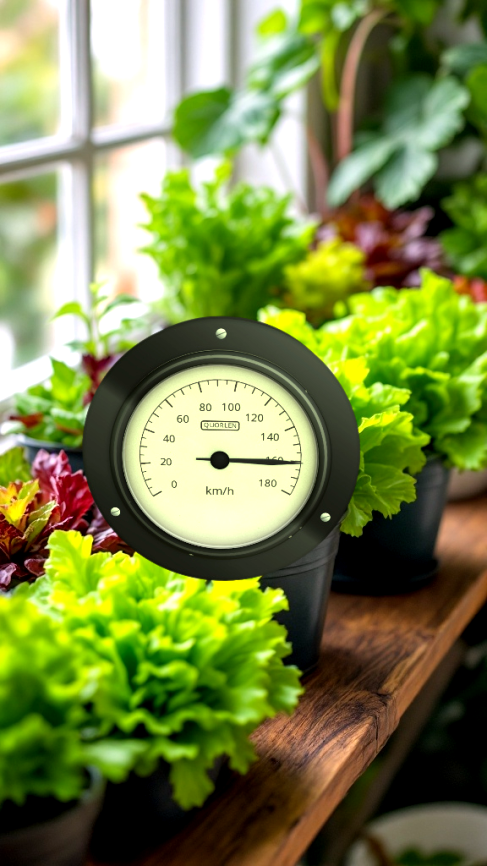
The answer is 160 km/h
